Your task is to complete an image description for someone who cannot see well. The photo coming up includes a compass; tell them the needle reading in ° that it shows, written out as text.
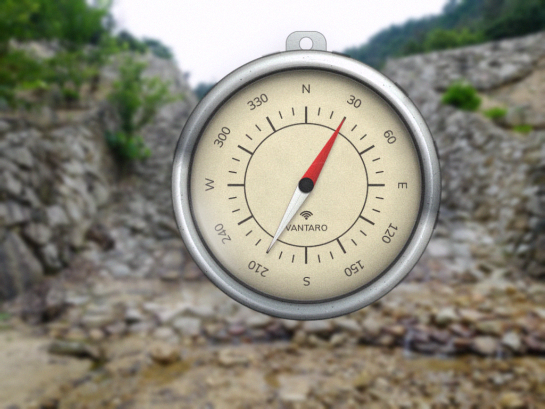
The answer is 30 °
